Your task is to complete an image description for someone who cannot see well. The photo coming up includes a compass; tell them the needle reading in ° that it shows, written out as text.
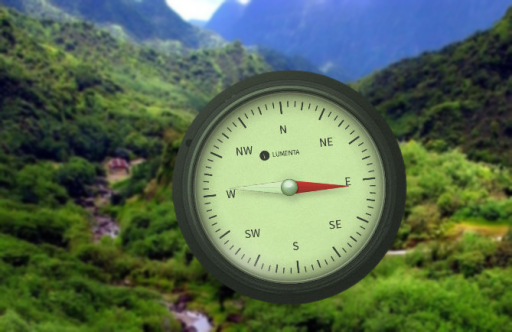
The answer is 95 °
